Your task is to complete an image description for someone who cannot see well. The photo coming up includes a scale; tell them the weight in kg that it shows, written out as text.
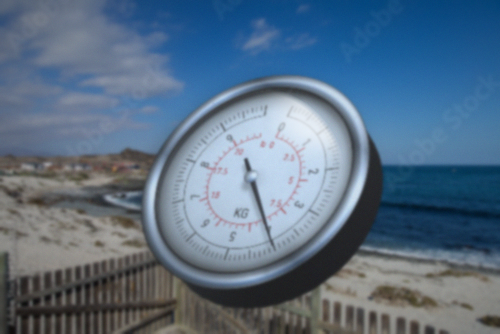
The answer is 4 kg
